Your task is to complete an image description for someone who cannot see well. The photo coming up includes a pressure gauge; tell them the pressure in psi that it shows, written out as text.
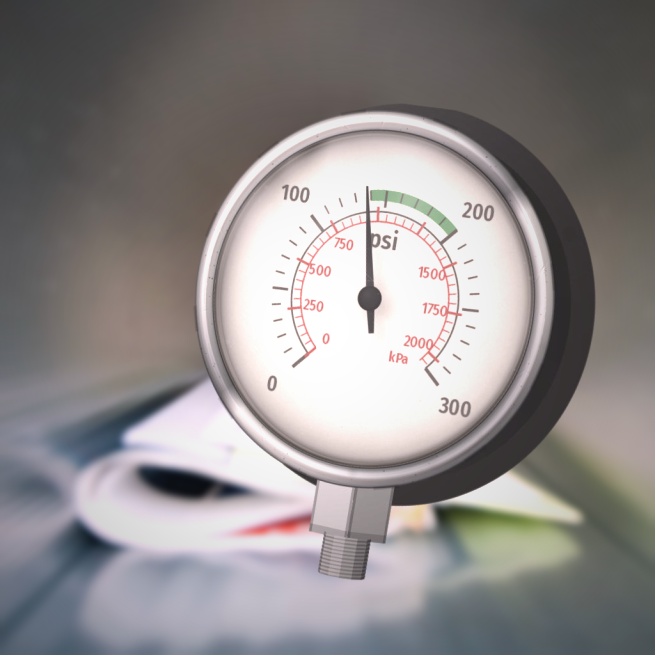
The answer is 140 psi
